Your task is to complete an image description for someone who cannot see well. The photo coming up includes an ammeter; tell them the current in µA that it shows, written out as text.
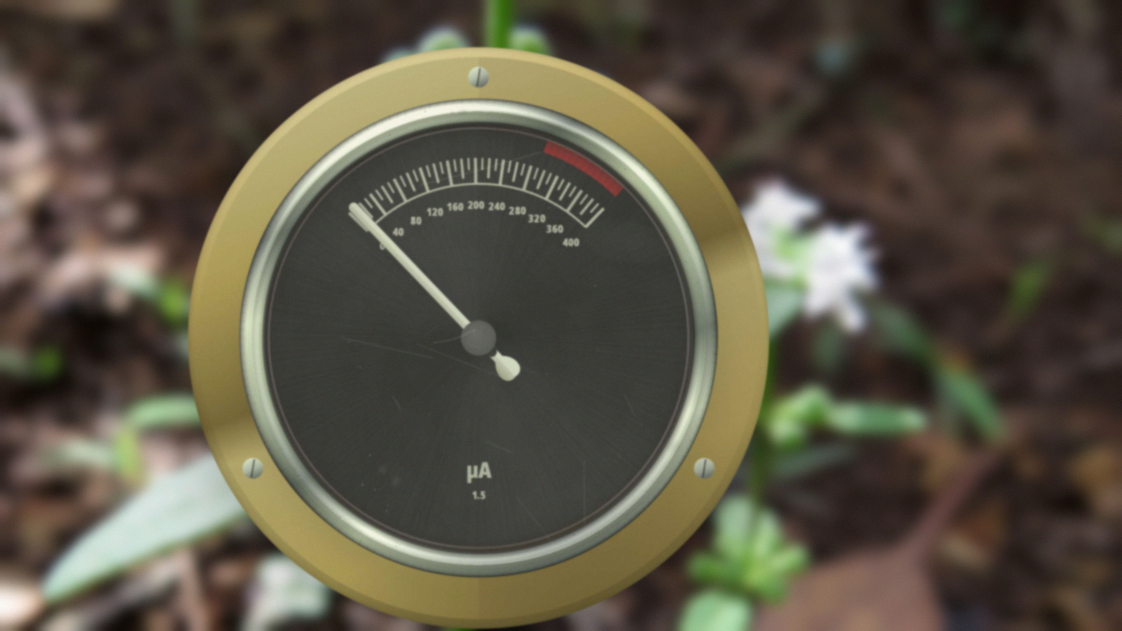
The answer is 10 µA
